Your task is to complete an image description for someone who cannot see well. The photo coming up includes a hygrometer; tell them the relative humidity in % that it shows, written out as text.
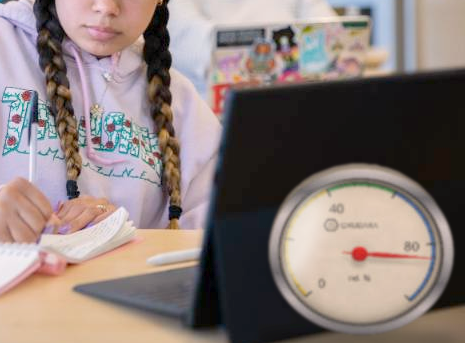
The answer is 84 %
